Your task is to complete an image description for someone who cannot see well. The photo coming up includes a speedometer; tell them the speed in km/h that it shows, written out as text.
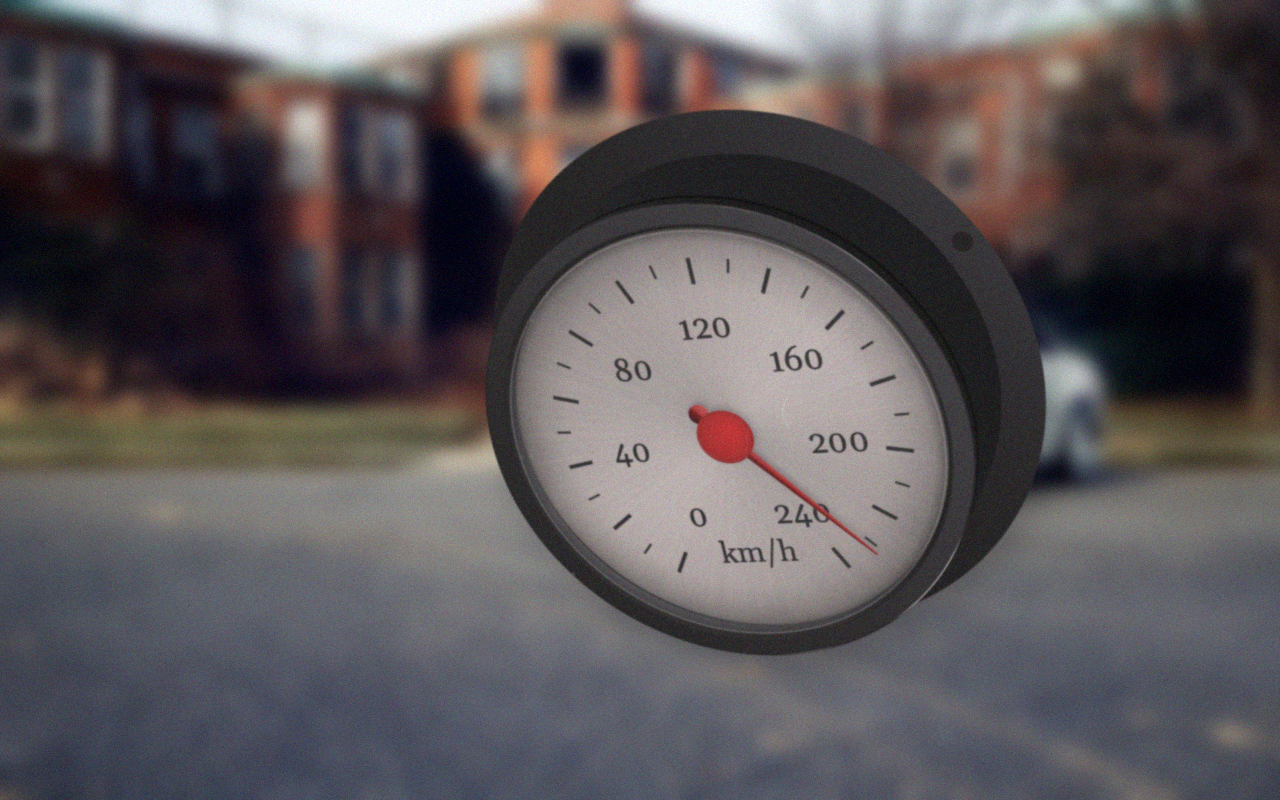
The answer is 230 km/h
